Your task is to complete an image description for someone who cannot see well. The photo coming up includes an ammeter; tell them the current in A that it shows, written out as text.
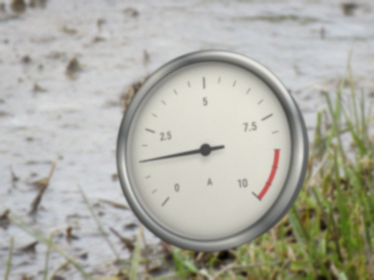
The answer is 1.5 A
